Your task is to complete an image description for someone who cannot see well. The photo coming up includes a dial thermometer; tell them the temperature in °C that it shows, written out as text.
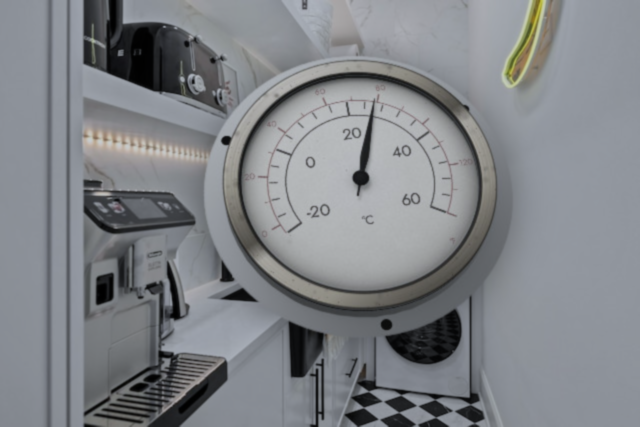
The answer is 26 °C
